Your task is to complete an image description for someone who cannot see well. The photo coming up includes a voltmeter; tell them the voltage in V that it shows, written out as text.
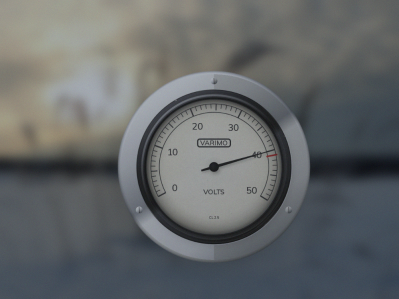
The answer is 40 V
